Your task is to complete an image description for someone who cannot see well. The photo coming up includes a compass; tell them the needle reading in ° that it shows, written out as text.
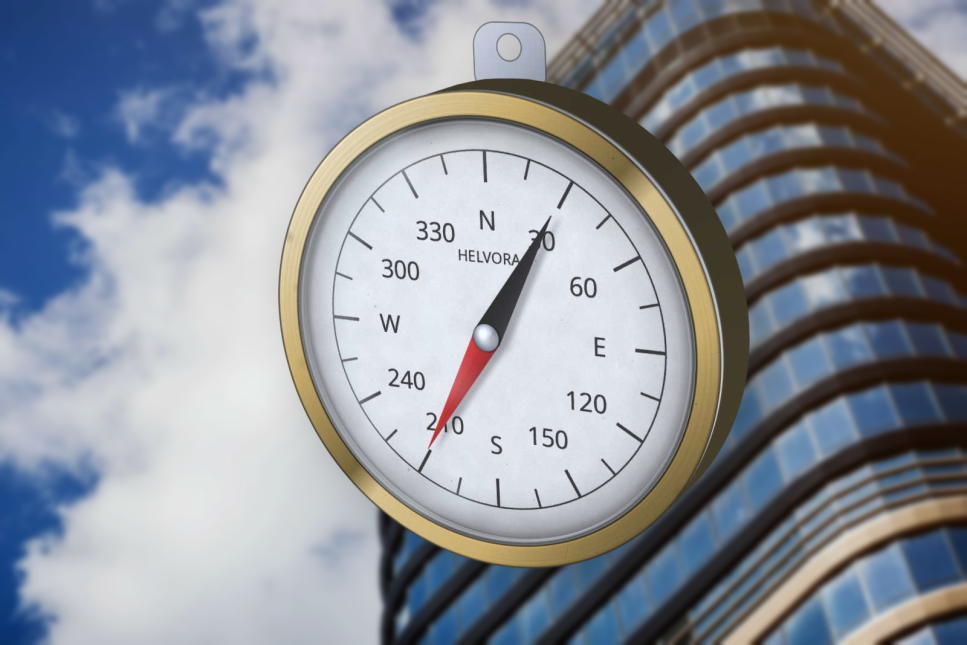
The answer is 210 °
